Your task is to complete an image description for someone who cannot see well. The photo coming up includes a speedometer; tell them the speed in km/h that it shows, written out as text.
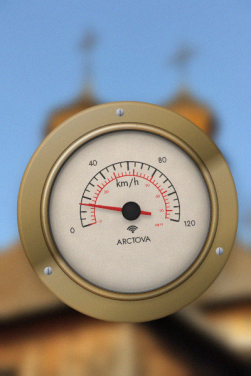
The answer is 15 km/h
